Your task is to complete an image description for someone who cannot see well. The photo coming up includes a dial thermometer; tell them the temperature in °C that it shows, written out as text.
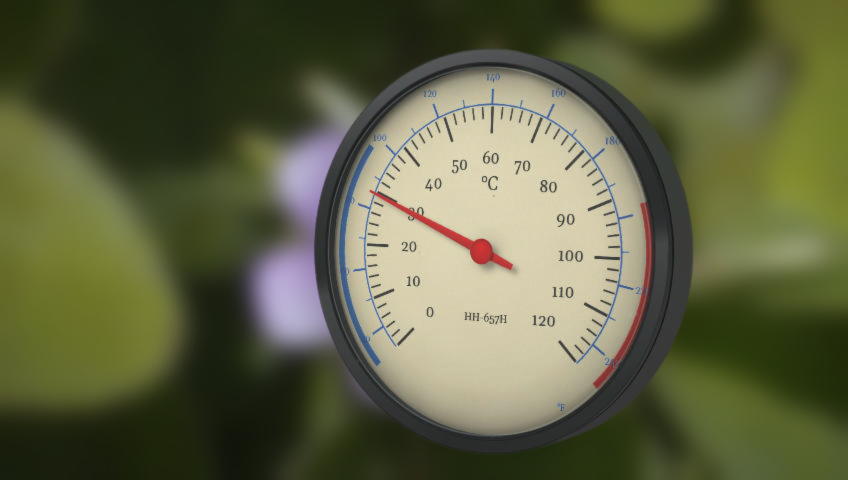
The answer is 30 °C
